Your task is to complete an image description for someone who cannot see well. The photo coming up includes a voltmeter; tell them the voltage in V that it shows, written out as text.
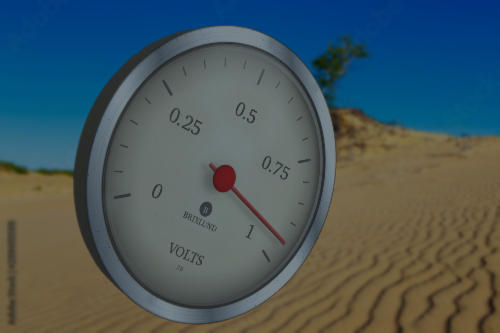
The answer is 0.95 V
